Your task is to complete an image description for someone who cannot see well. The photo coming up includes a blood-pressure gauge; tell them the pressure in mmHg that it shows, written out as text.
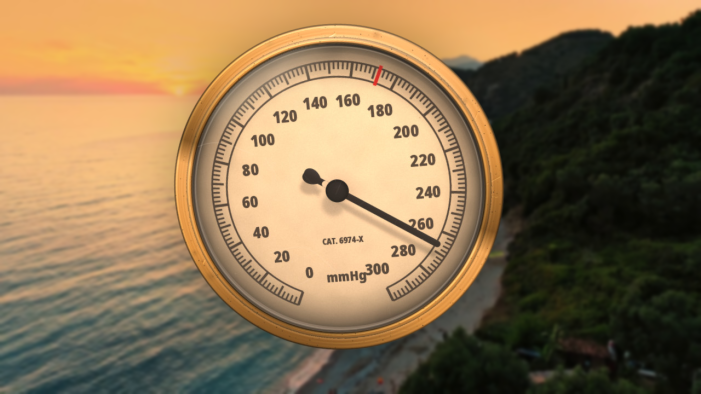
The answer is 266 mmHg
